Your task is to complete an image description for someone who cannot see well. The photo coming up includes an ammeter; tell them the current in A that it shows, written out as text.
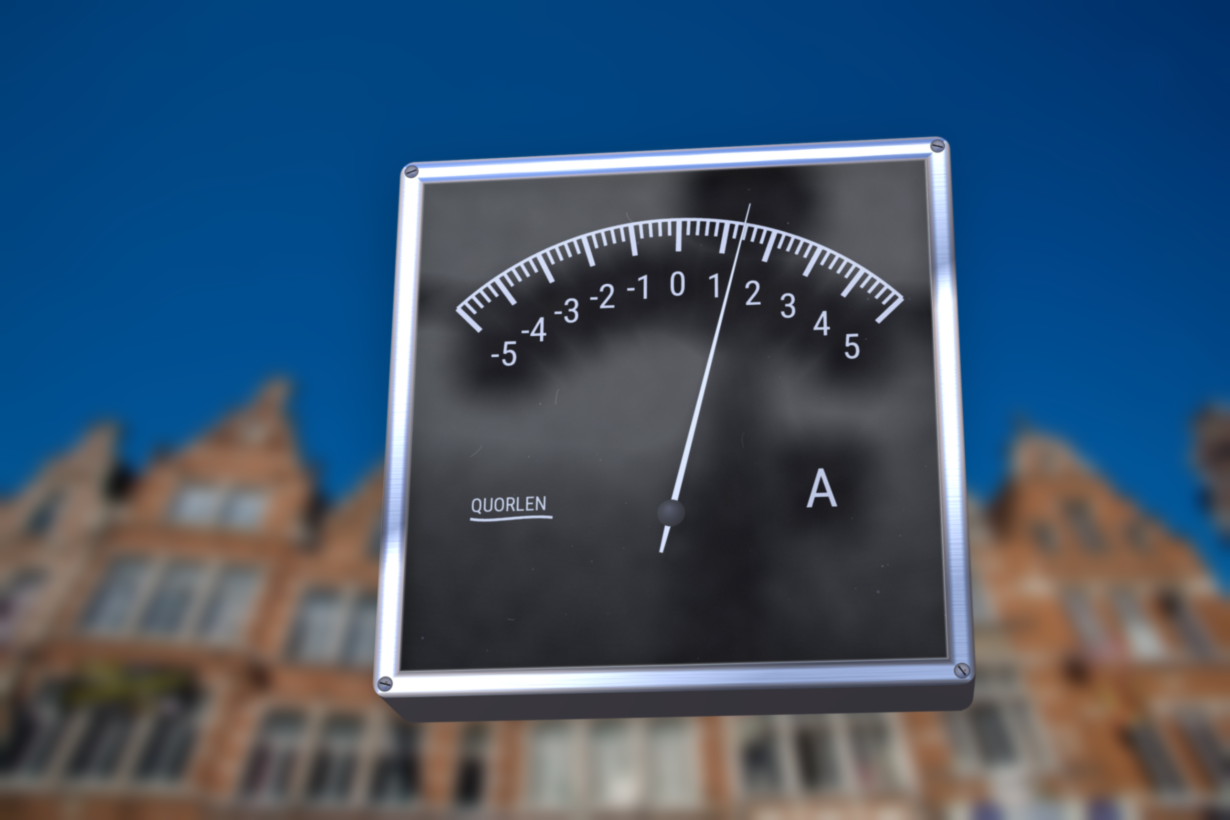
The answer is 1.4 A
